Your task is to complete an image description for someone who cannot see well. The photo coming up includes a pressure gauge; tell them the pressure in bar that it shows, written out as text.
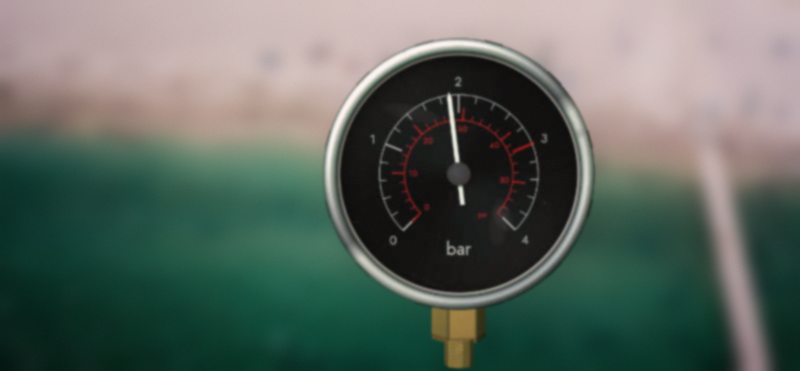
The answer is 1.9 bar
